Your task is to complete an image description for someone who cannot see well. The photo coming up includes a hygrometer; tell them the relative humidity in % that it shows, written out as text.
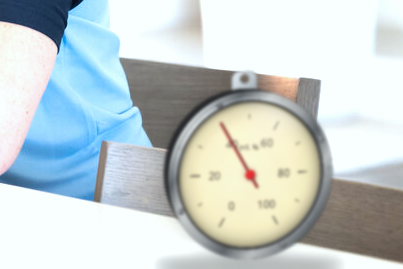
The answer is 40 %
